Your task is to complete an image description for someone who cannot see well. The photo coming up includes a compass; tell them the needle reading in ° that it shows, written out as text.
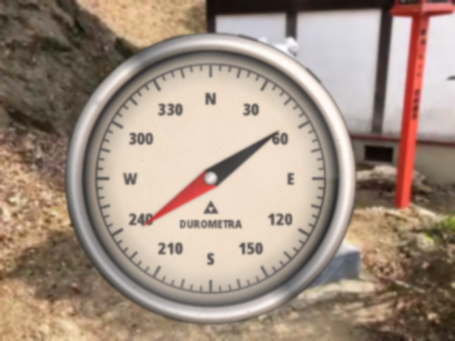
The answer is 235 °
